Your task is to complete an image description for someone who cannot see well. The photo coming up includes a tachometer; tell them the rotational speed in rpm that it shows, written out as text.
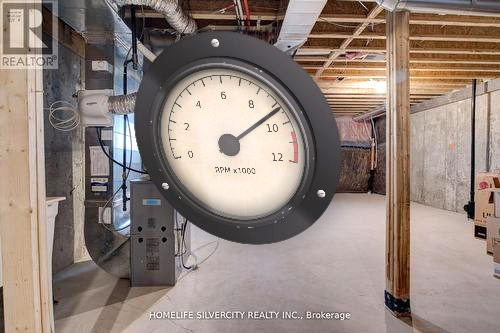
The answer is 9250 rpm
